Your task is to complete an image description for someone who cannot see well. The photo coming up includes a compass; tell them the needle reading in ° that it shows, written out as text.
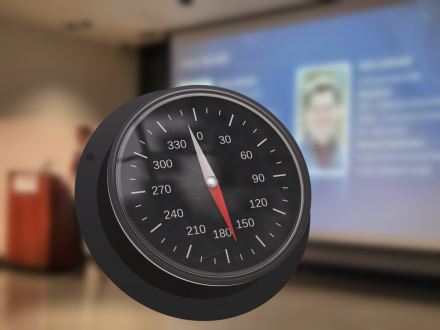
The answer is 170 °
